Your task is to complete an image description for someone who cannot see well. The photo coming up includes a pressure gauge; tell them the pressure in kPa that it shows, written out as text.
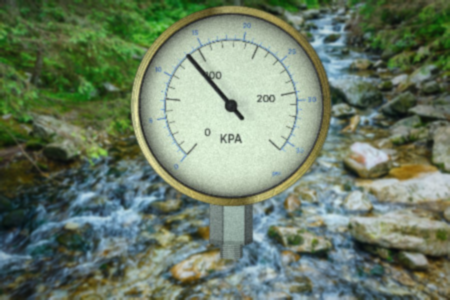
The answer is 90 kPa
